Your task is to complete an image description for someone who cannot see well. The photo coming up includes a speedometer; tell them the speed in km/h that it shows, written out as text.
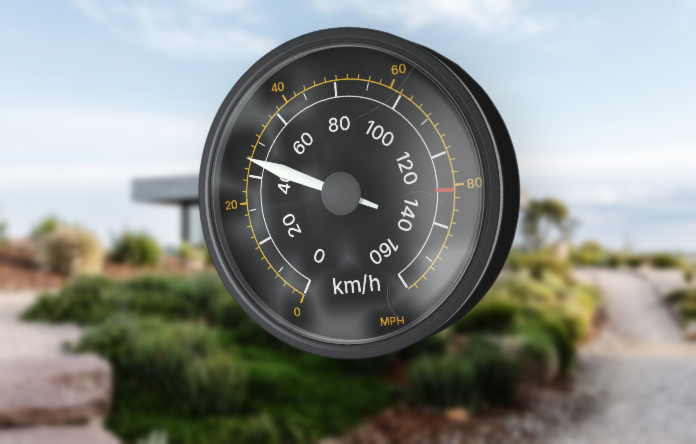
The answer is 45 km/h
